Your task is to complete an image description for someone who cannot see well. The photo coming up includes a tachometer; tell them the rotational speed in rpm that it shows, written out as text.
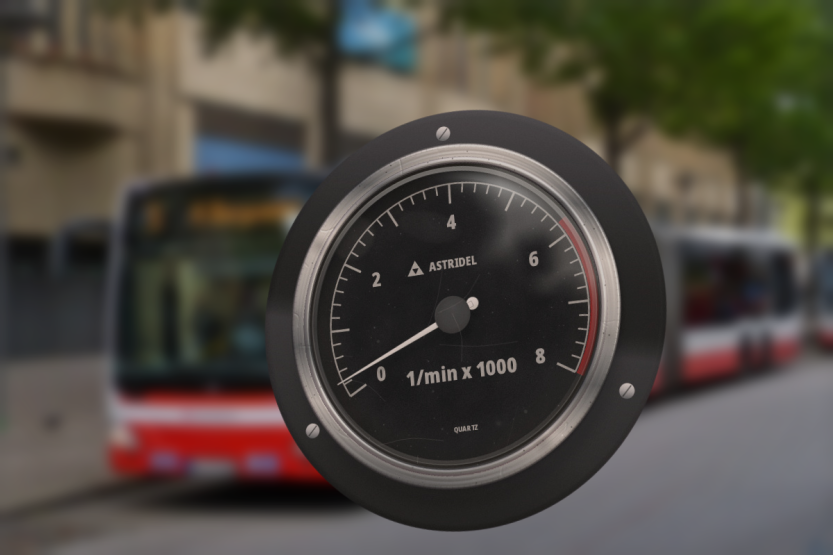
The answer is 200 rpm
